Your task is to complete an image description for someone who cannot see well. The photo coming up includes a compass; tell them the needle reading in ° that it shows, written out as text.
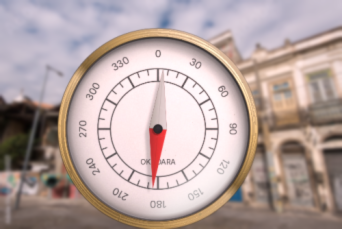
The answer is 185 °
